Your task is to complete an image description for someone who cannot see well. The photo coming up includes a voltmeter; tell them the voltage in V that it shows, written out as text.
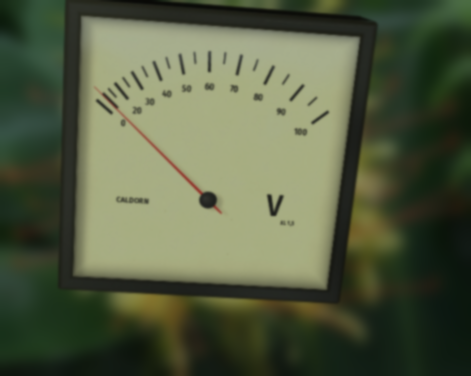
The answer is 10 V
